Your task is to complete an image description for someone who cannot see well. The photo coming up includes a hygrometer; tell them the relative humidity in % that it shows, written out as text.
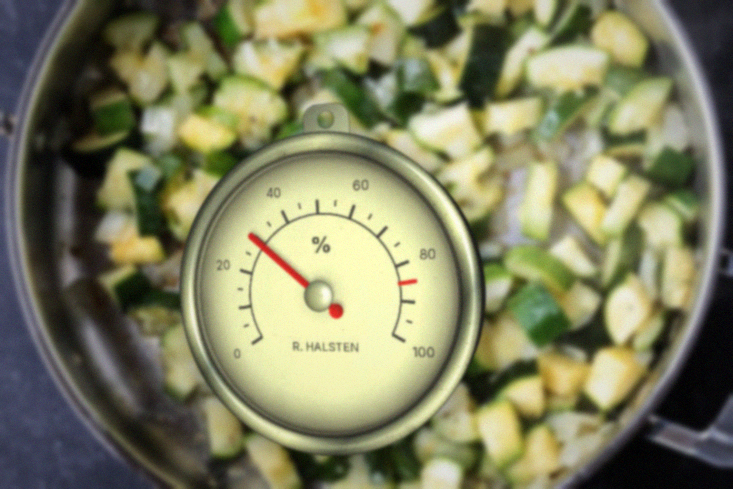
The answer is 30 %
